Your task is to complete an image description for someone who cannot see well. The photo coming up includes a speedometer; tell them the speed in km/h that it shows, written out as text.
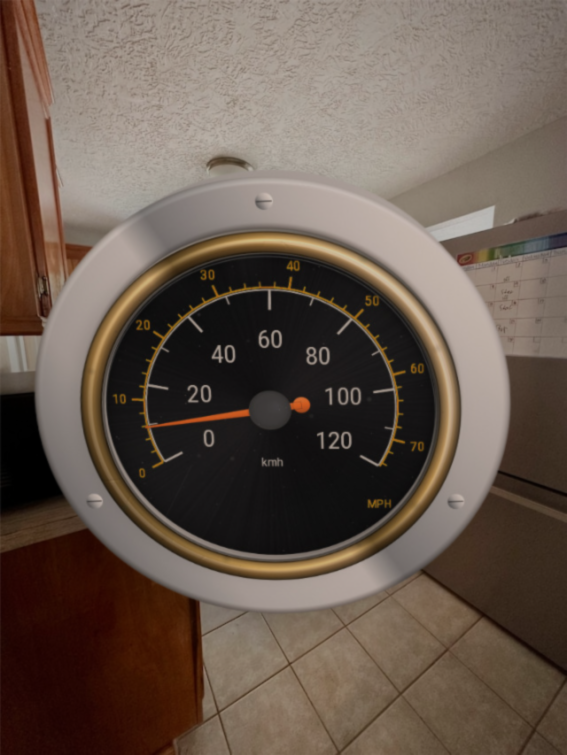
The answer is 10 km/h
